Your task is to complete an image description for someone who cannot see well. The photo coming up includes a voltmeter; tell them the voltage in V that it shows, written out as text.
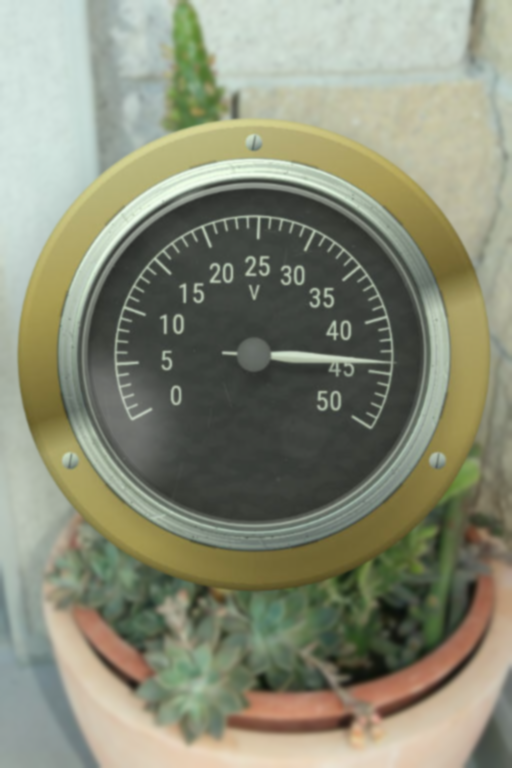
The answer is 44 V
